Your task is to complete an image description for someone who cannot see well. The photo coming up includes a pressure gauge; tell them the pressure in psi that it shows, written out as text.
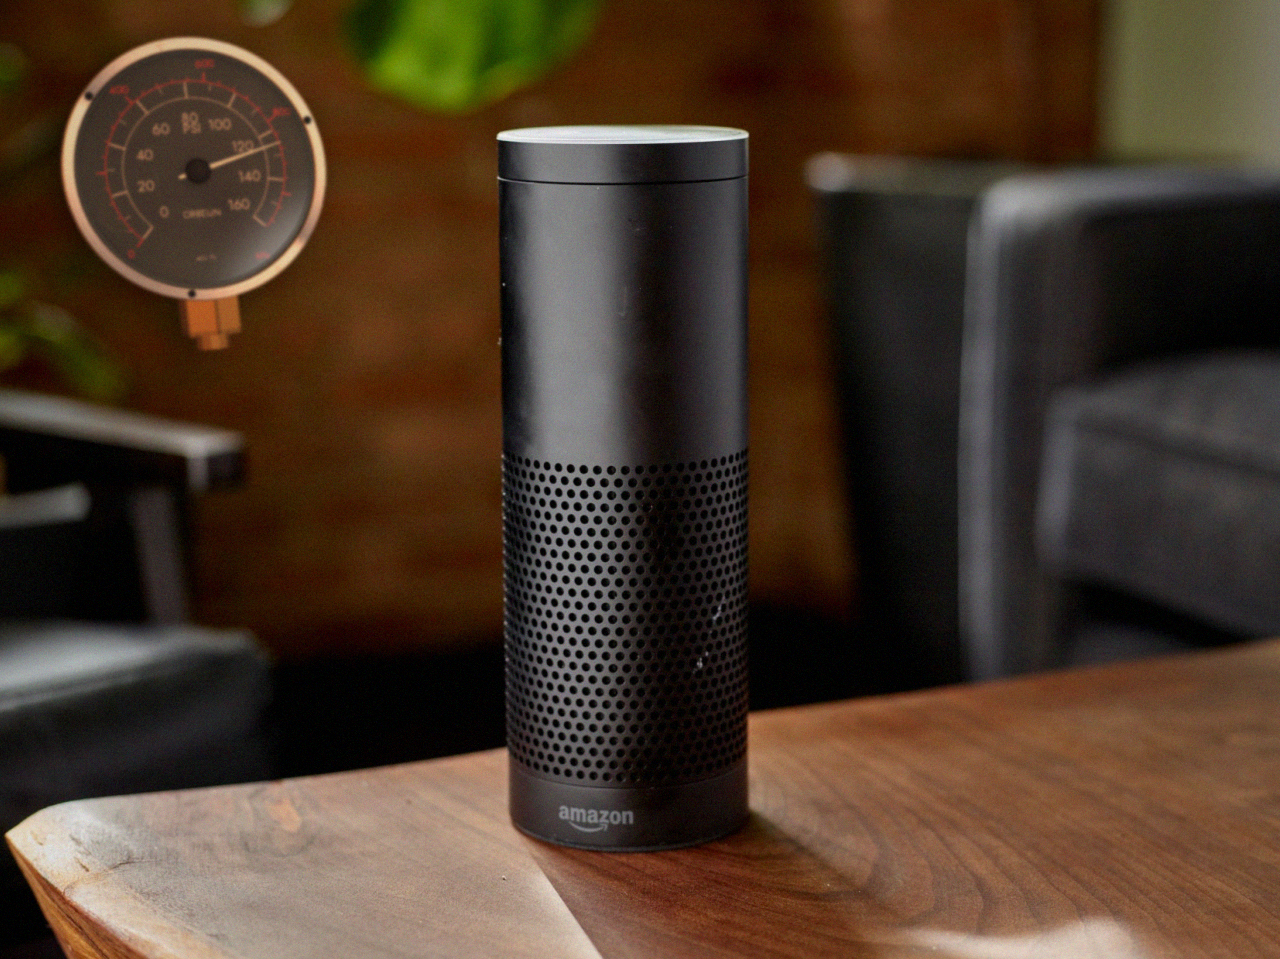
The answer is 125 psi
